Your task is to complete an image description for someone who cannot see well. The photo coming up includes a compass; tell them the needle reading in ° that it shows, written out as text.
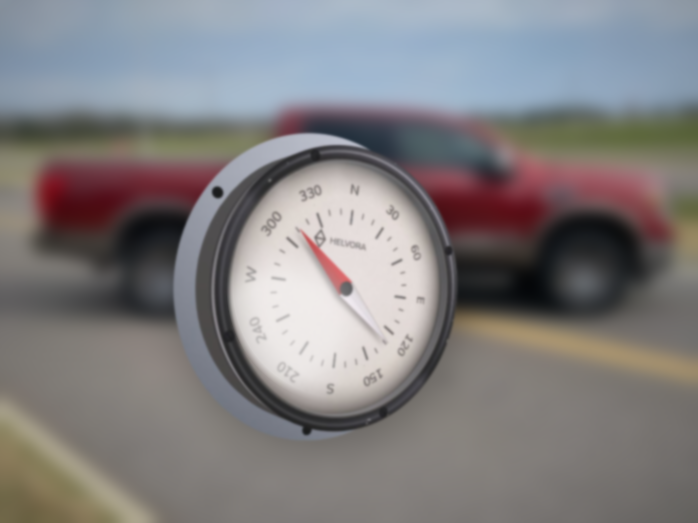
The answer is 310 °
